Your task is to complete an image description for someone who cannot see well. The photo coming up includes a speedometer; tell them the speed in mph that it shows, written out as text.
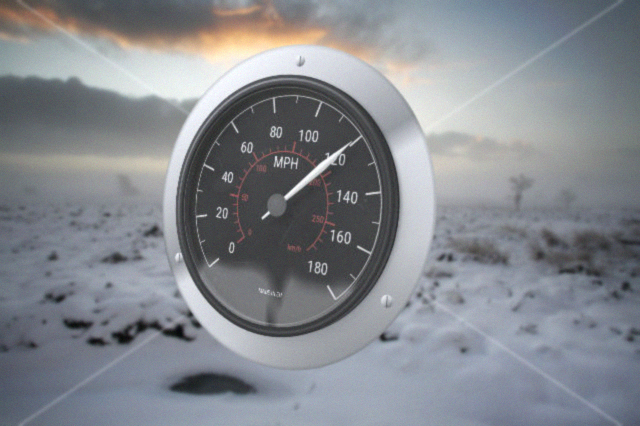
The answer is 120 mph
